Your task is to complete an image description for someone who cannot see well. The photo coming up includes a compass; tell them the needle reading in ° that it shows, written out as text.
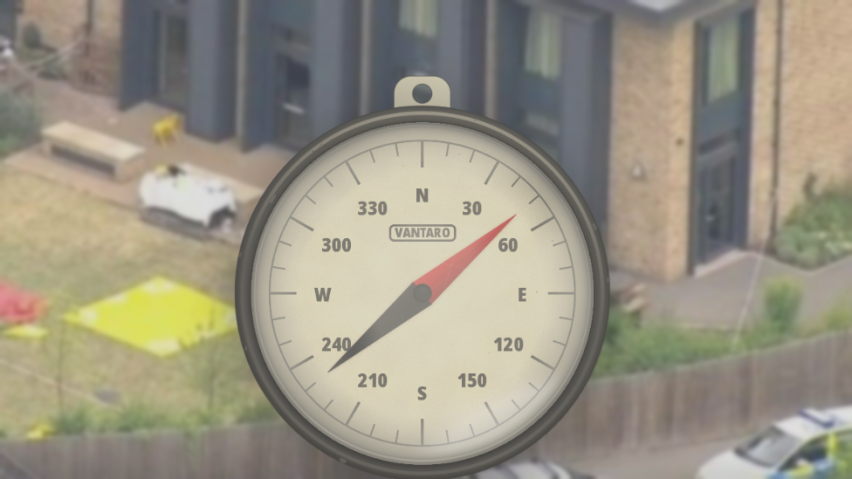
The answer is 50 °
